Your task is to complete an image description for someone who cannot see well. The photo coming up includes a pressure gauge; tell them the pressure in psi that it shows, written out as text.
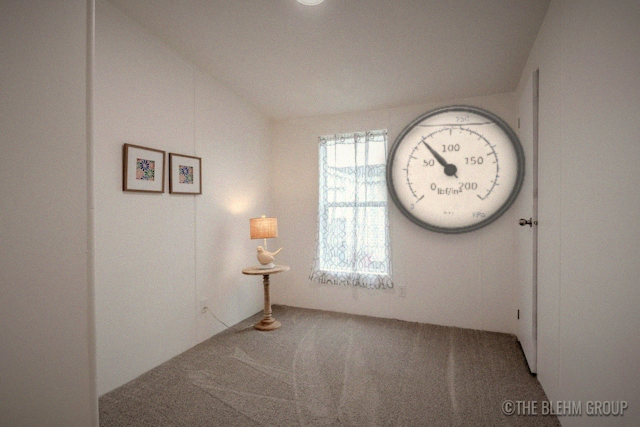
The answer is 70 psi
